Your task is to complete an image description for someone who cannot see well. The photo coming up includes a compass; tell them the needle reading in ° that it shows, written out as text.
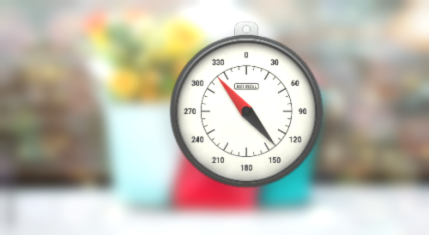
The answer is 320 °
